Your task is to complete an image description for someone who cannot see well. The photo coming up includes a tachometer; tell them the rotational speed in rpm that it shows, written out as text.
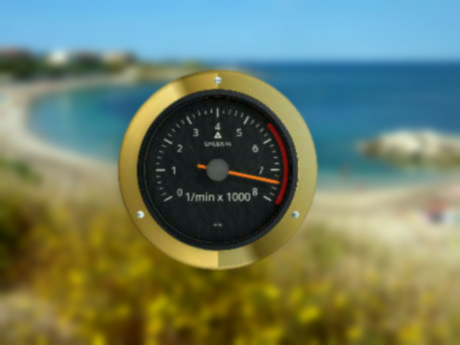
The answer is 7400 rpm
